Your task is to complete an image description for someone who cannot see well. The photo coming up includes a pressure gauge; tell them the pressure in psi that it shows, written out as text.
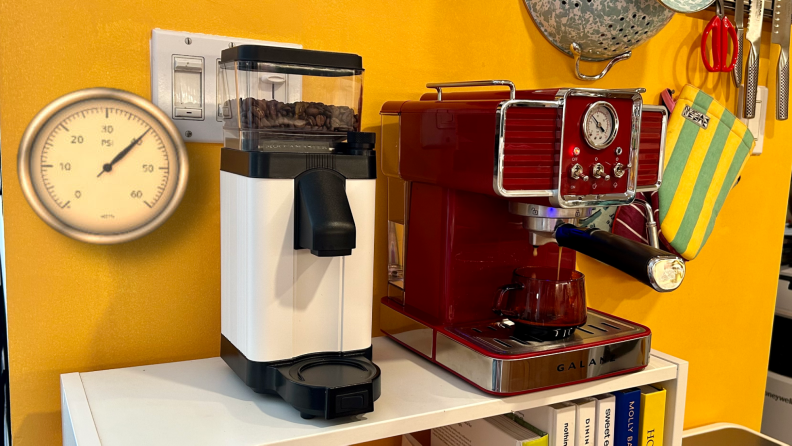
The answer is 40 psi
